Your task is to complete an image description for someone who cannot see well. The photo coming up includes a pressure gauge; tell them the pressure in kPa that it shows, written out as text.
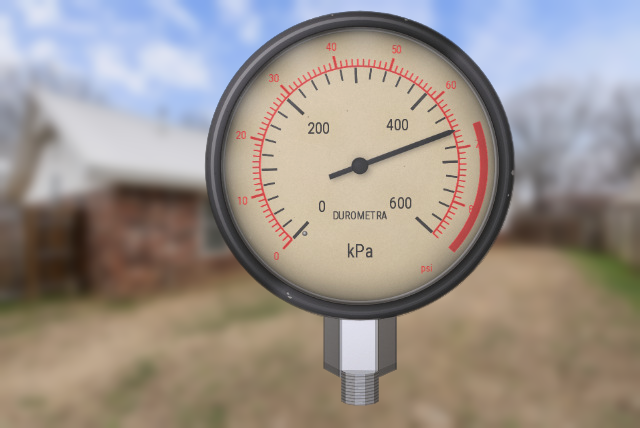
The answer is 460 kPa
